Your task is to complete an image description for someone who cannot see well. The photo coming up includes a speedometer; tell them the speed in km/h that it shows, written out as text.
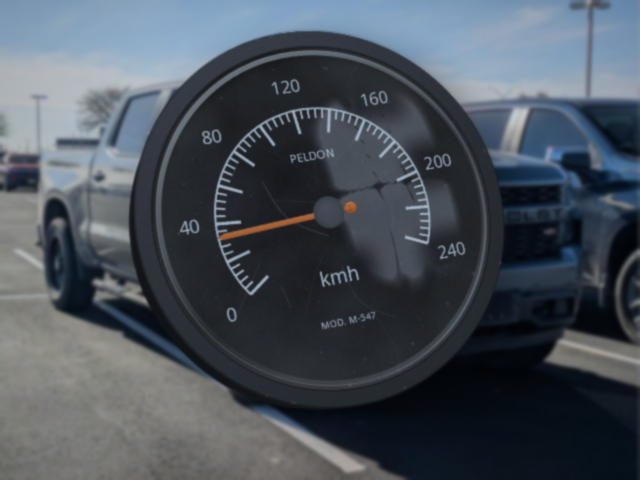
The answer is 32 km/h
